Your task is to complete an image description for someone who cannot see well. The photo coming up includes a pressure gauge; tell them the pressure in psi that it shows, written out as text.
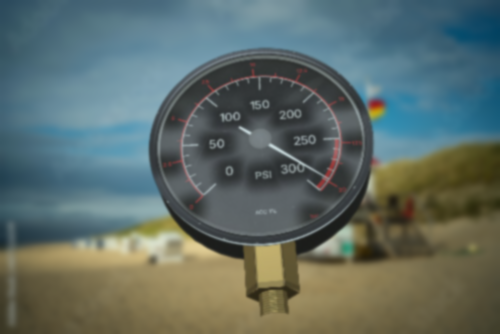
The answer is 290 psi
